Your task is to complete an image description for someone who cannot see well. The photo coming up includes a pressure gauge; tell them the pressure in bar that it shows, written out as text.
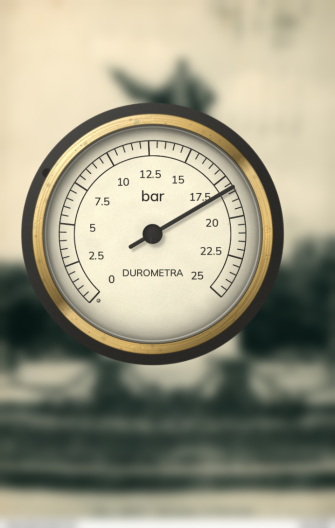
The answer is 18.25 bar
